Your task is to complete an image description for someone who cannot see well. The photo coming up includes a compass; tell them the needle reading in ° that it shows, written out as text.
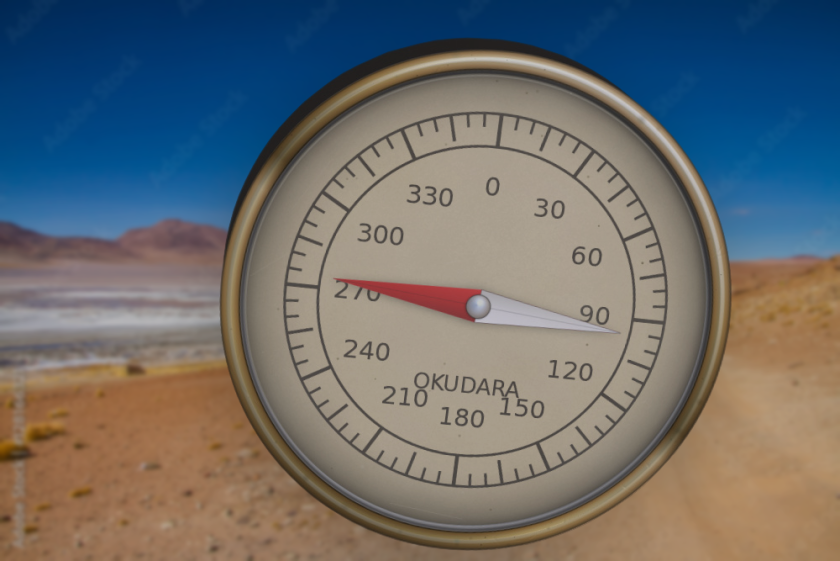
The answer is 275 °
